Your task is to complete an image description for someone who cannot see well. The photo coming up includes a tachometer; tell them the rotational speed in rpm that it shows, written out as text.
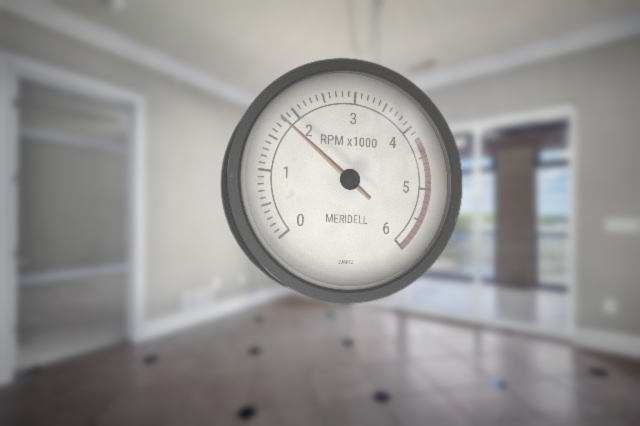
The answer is 1800 rpm
